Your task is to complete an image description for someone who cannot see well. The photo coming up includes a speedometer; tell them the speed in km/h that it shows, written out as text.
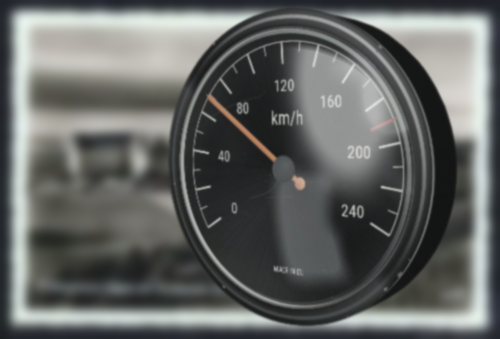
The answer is 70 km/h
